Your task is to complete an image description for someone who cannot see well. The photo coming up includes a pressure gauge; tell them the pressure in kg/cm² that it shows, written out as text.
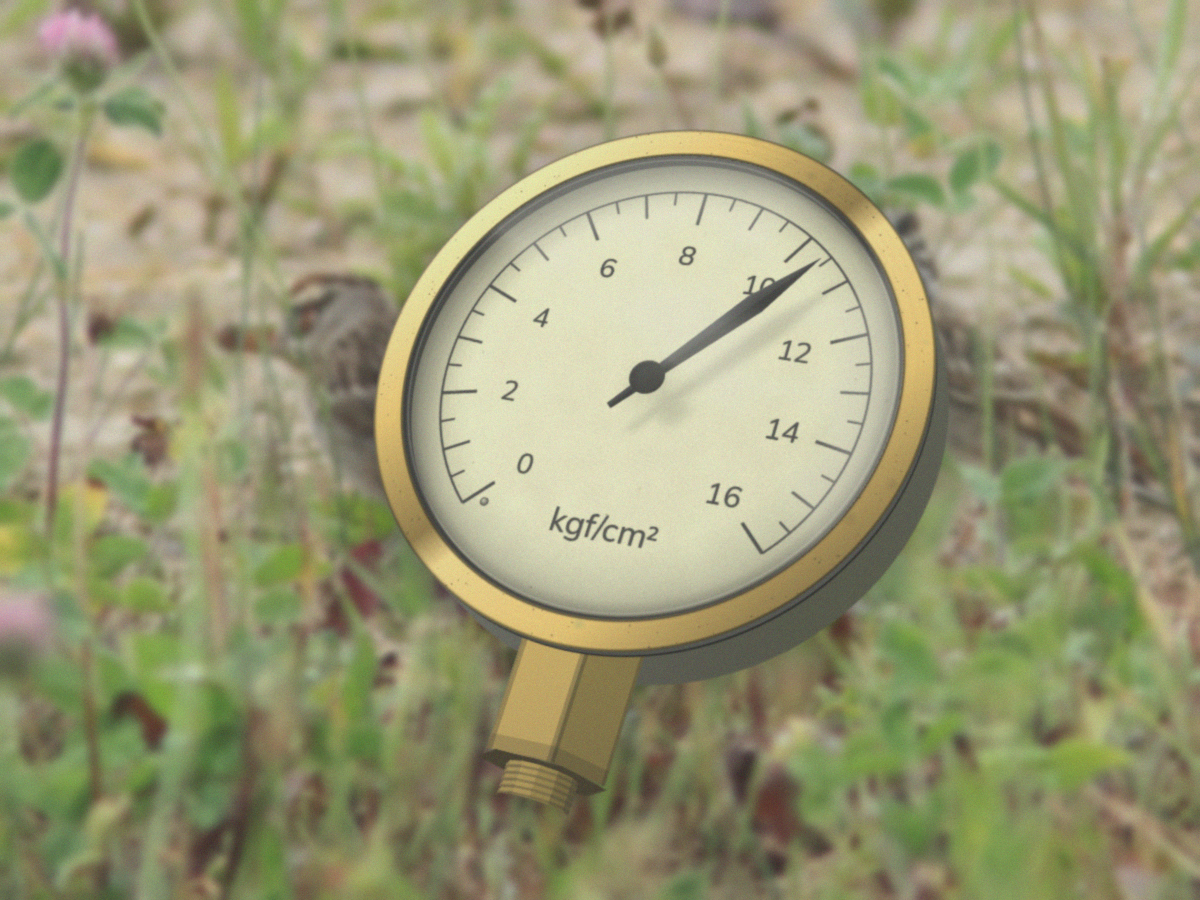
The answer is 10.5 kg/cm²
